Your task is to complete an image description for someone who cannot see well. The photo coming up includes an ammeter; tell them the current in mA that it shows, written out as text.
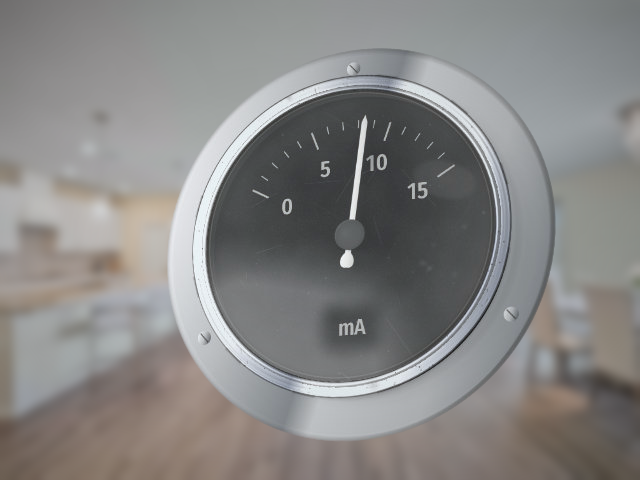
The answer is 8.5 mA
